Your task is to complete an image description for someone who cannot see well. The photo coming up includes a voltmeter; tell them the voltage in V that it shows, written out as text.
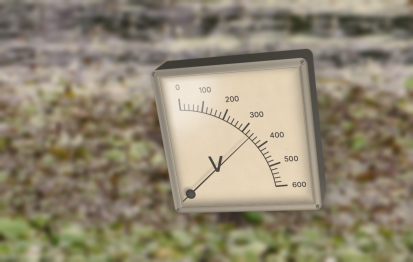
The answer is 340 V
